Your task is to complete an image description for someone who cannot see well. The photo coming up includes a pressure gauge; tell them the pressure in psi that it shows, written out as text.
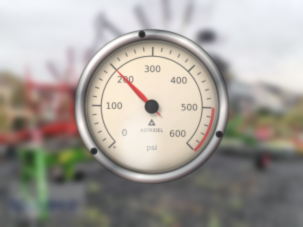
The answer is 200 psi
